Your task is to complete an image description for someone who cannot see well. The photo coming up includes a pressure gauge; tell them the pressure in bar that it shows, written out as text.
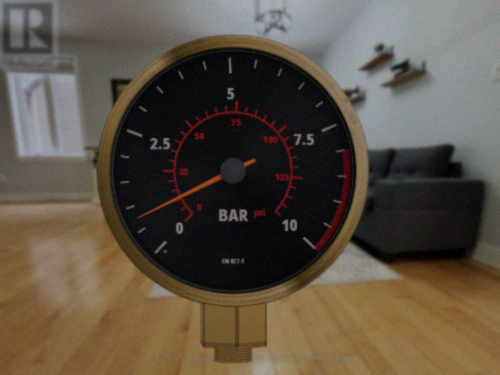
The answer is 0.75 bar
